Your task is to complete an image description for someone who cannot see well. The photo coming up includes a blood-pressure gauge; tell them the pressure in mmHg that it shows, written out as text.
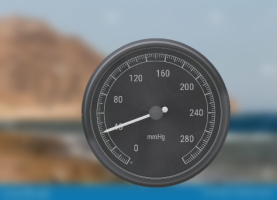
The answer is 40 mmHg
